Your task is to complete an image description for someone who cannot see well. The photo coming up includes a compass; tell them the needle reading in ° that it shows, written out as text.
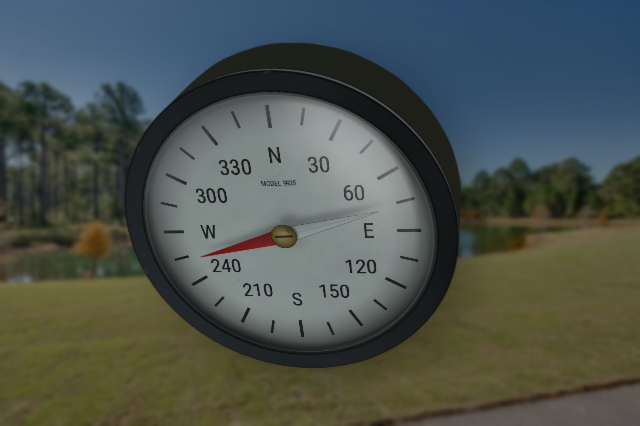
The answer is 255 °
